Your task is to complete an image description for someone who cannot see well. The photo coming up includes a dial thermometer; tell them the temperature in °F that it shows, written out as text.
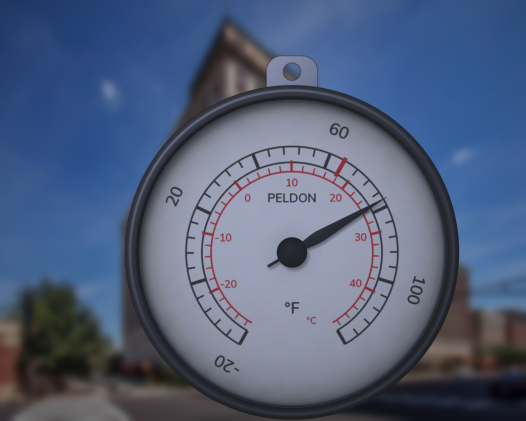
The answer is 78 °F
